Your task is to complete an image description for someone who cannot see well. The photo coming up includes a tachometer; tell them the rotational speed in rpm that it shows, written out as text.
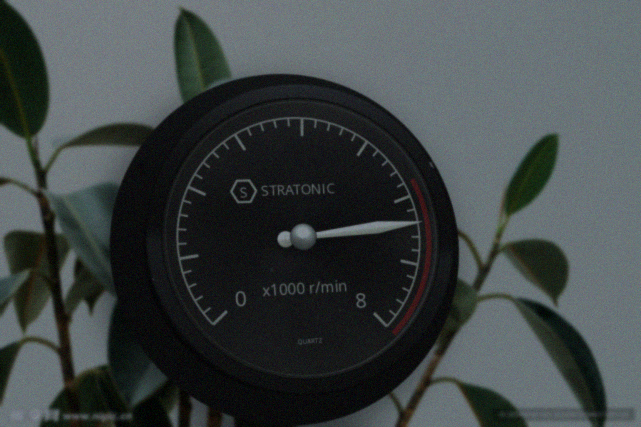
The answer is 6400 rpm
